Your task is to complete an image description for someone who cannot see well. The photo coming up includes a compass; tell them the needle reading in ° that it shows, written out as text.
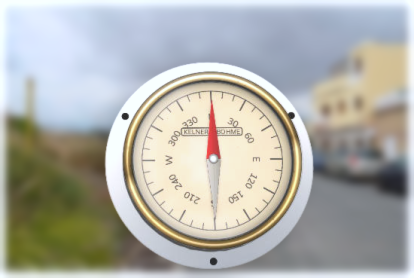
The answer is 0 °
